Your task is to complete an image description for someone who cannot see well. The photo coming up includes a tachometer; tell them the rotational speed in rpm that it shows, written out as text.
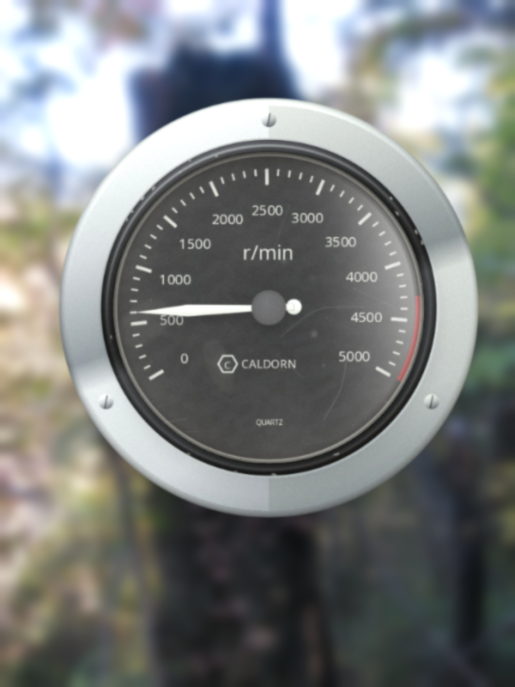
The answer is 600 rpm
